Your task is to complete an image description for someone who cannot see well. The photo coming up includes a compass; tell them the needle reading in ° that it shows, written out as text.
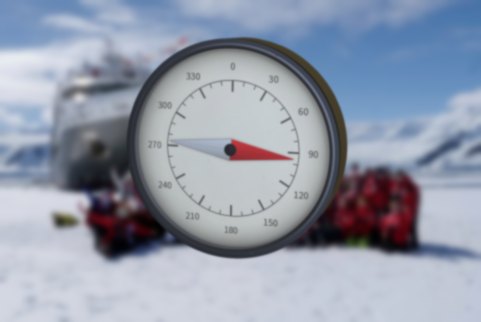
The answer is 95 °
